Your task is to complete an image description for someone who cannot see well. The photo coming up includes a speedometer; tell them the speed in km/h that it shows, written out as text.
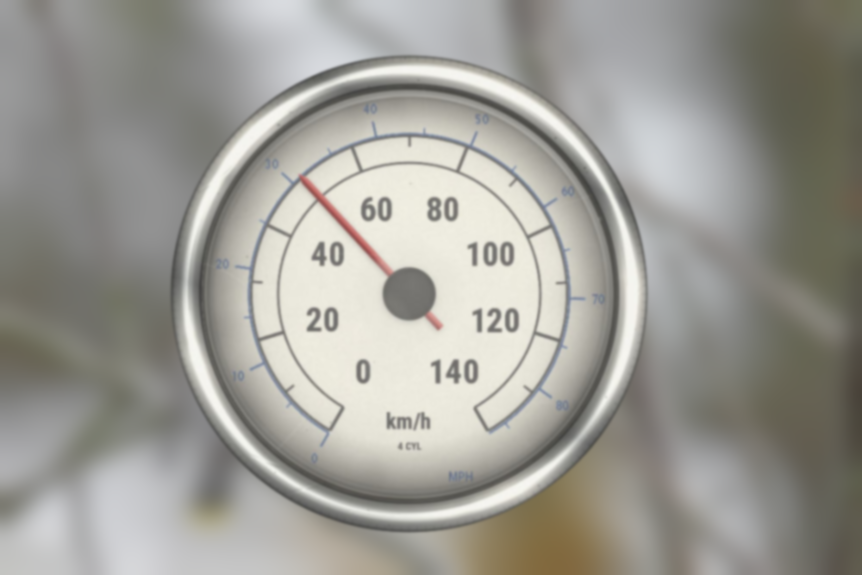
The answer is 50 km/h
